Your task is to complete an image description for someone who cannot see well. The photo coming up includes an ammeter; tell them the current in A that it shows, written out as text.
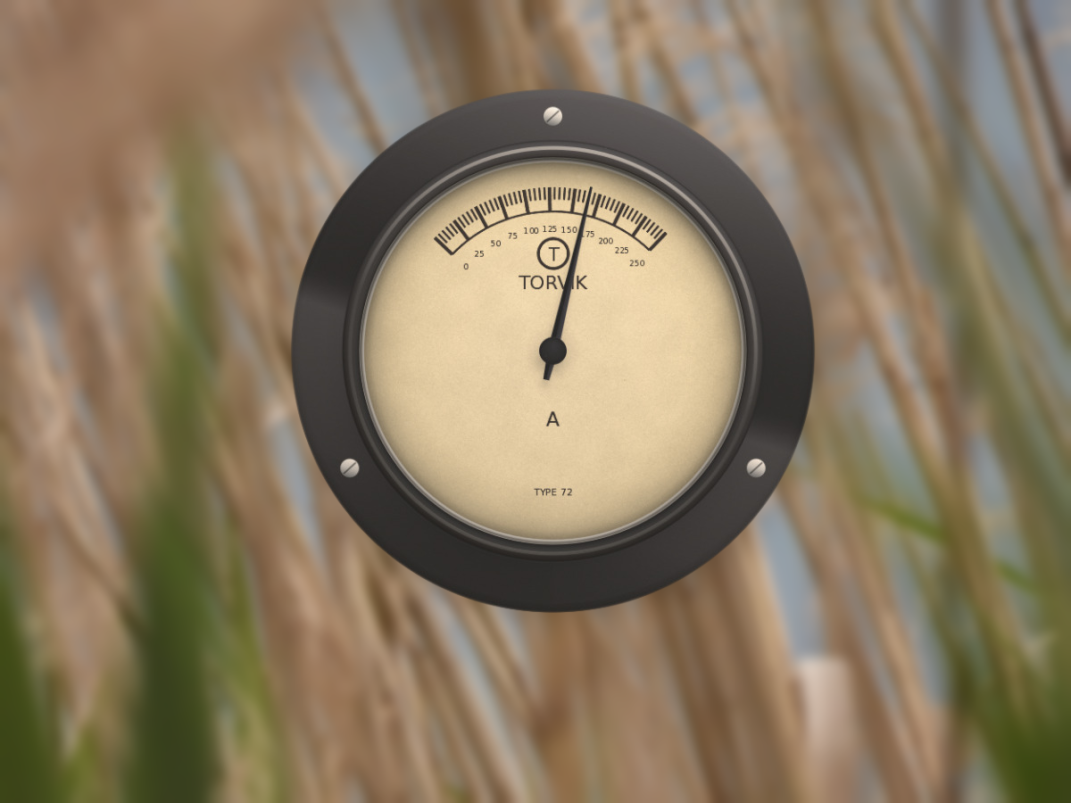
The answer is 165 A
